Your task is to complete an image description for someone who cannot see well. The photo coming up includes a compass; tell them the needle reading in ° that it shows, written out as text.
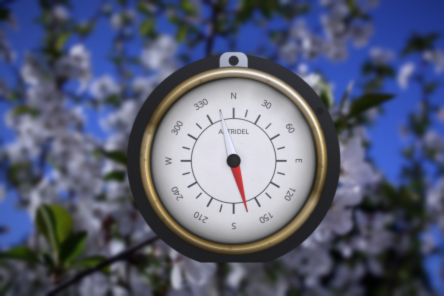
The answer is 165 °
